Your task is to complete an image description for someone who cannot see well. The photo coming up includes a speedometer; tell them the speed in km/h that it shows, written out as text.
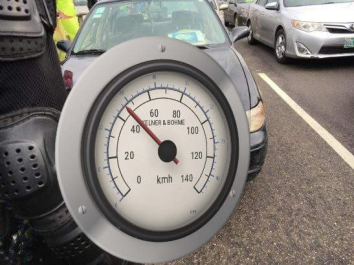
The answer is 45 km/h
